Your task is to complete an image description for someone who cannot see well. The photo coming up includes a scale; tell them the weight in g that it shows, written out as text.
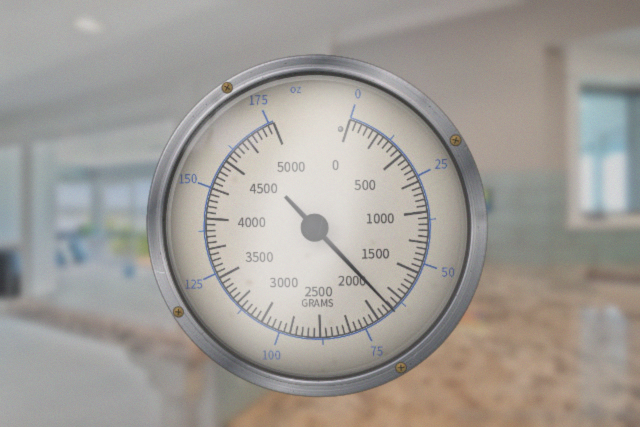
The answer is 1850 g
